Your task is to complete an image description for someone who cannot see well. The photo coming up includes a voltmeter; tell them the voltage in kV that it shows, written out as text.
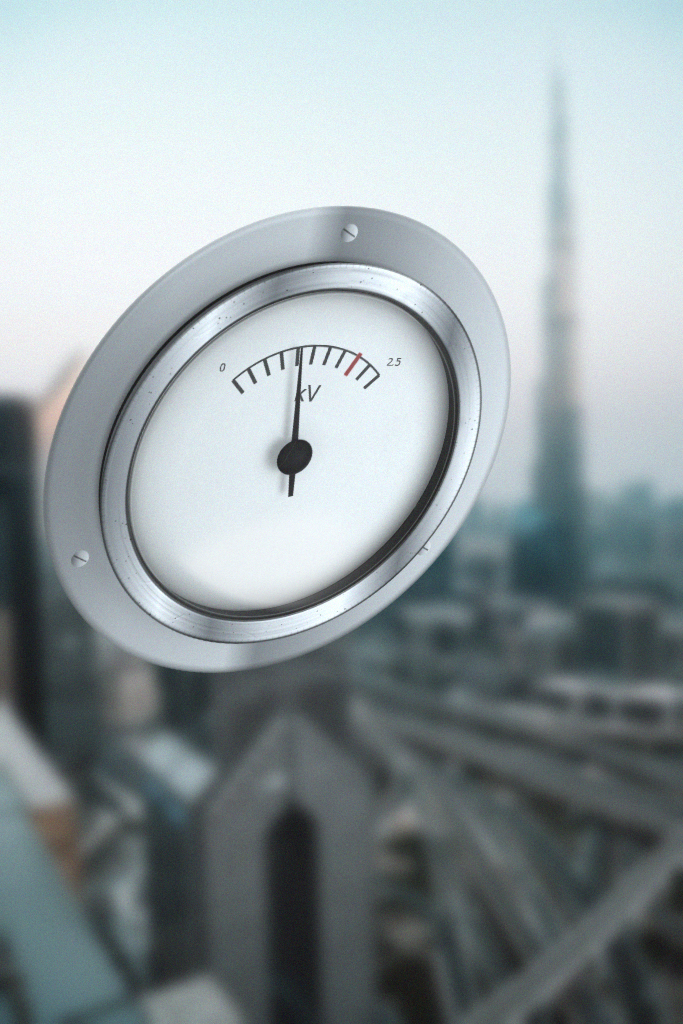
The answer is 1 kV
